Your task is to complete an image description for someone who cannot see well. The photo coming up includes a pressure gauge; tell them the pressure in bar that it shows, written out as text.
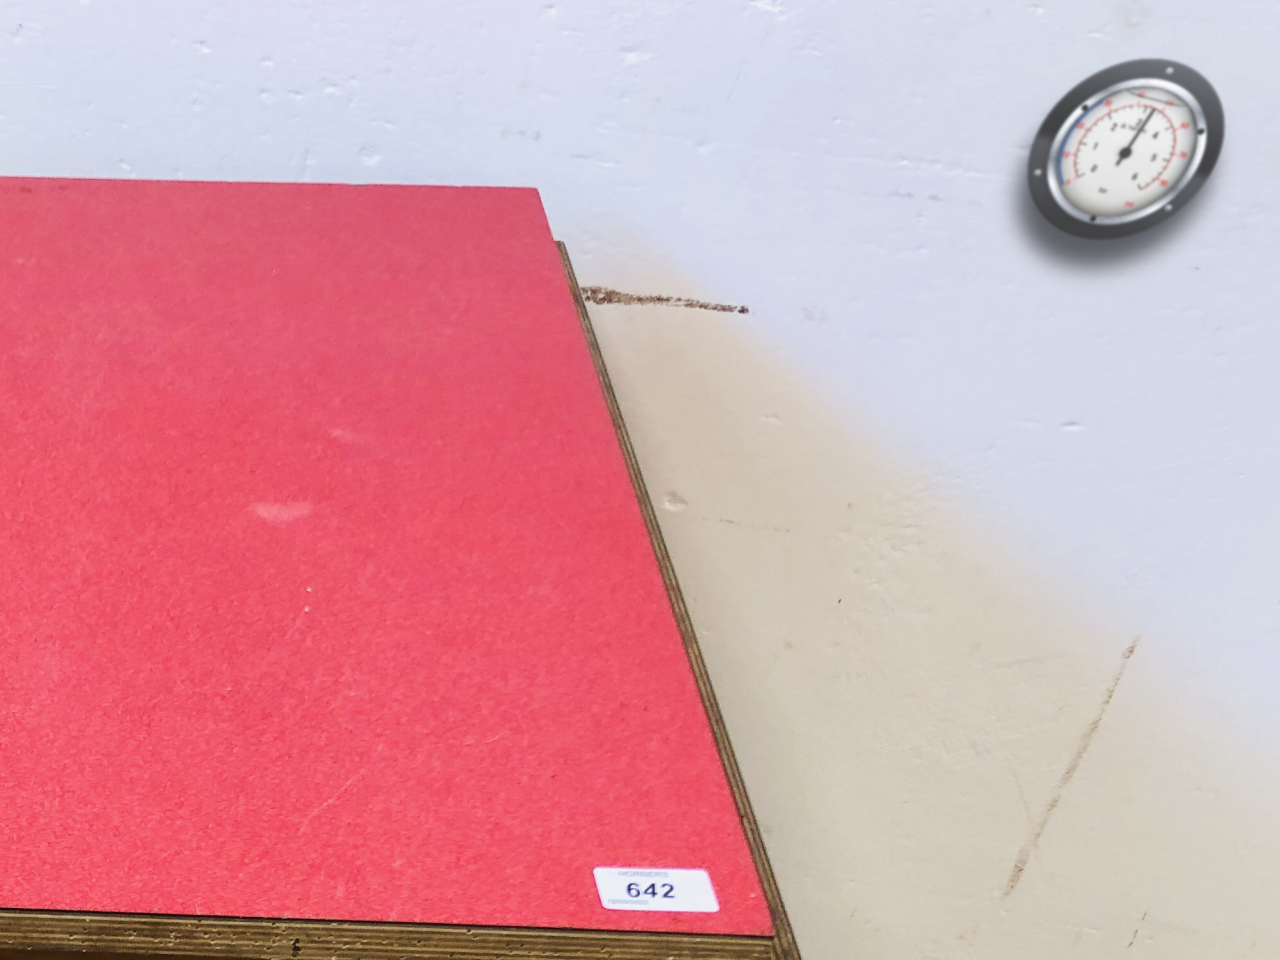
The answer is 3.2 bar
